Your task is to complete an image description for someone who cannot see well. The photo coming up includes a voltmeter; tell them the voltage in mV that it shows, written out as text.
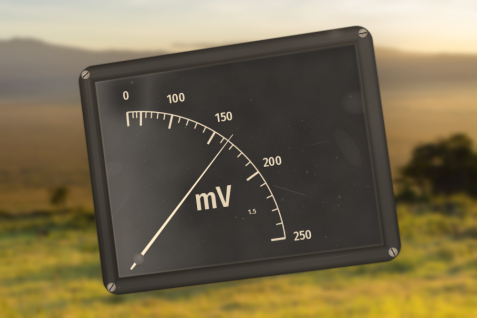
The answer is 165 mV
